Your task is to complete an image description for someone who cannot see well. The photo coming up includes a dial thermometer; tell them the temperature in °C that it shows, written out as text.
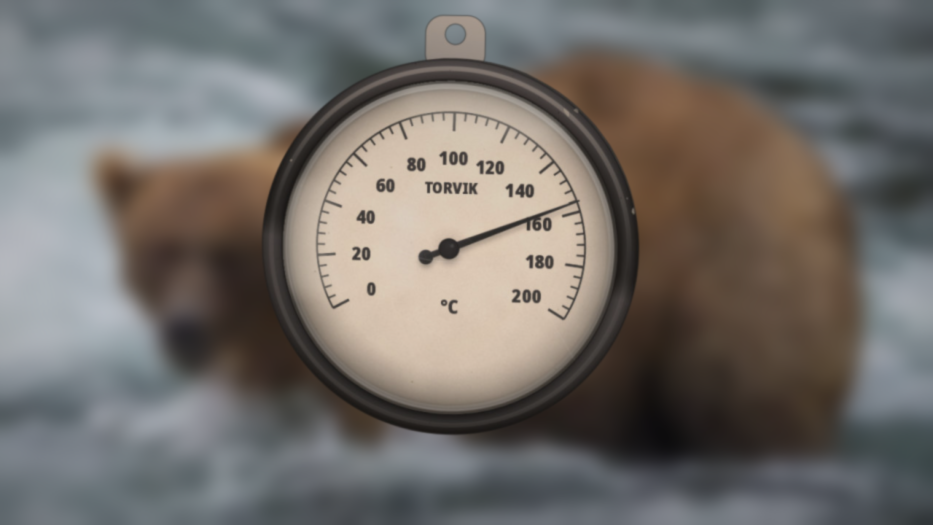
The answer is 156 °C
